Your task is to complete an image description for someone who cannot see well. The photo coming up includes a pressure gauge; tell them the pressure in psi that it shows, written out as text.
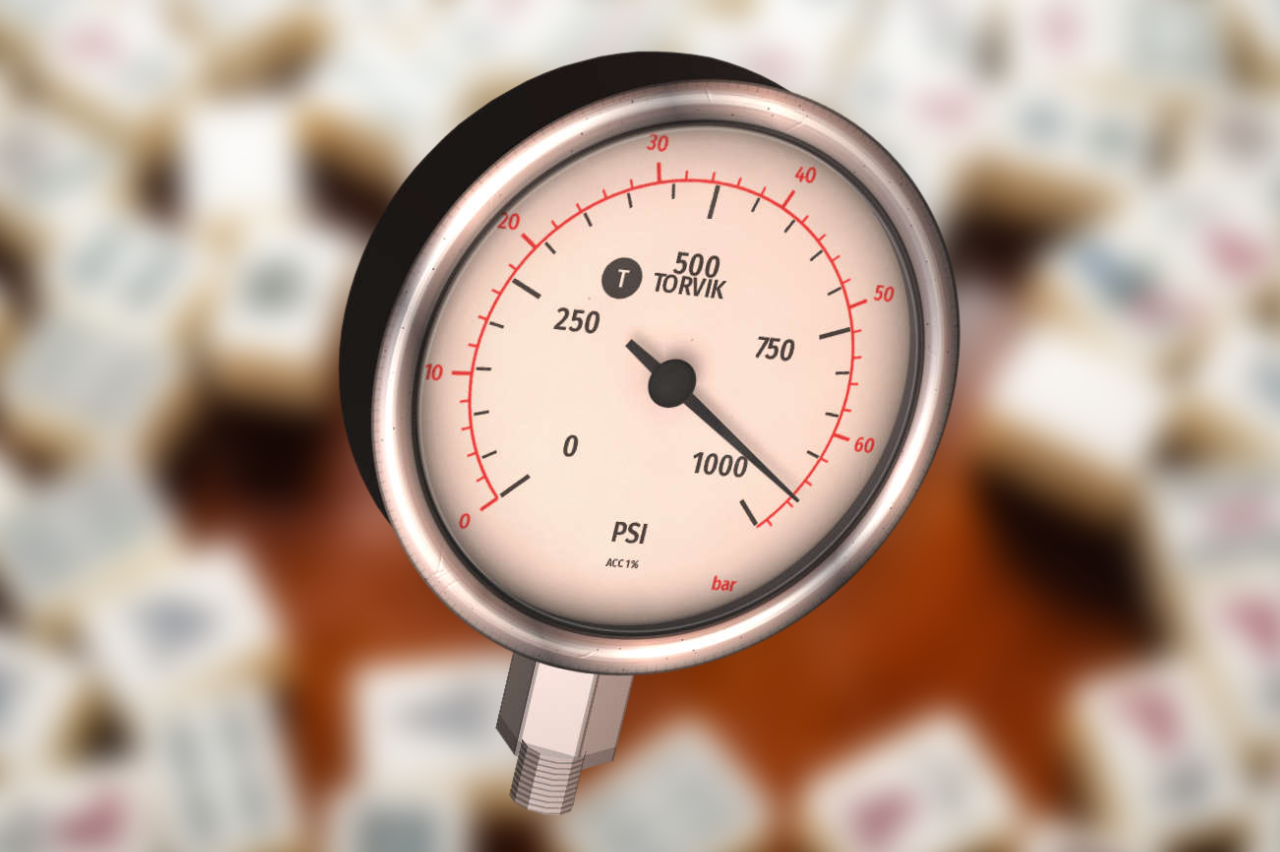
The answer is 950 psi
